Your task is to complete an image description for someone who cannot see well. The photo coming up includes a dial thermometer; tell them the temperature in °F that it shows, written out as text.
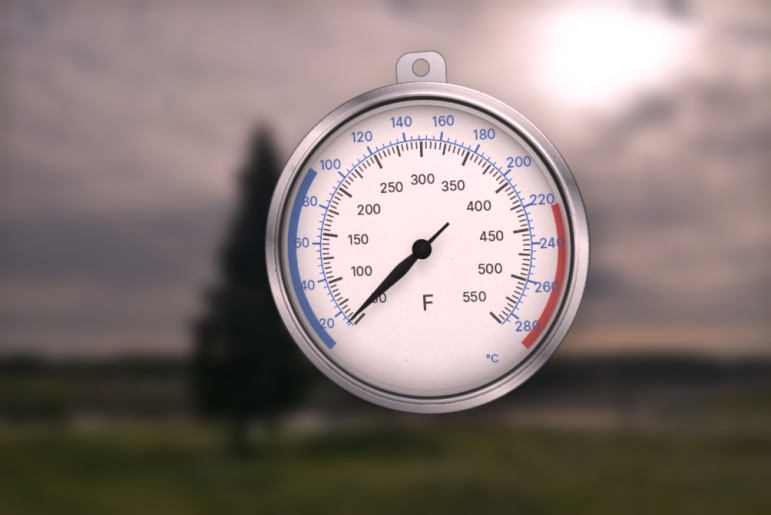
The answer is 55 °F
